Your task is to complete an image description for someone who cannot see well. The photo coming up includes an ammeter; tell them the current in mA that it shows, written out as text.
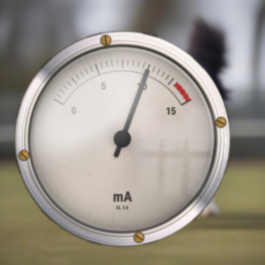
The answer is 10 mA
